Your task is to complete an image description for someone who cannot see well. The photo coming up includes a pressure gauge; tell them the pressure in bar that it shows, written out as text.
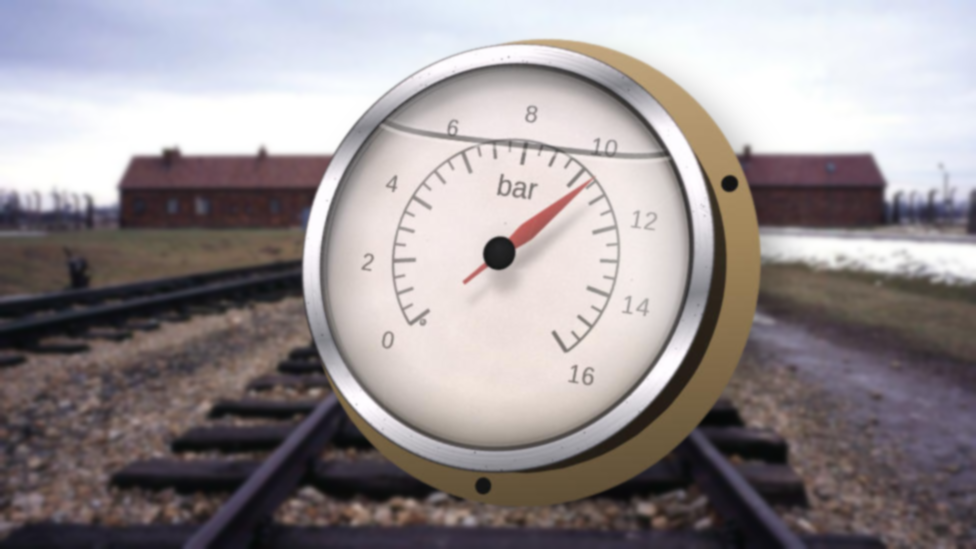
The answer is 10.5 bar
